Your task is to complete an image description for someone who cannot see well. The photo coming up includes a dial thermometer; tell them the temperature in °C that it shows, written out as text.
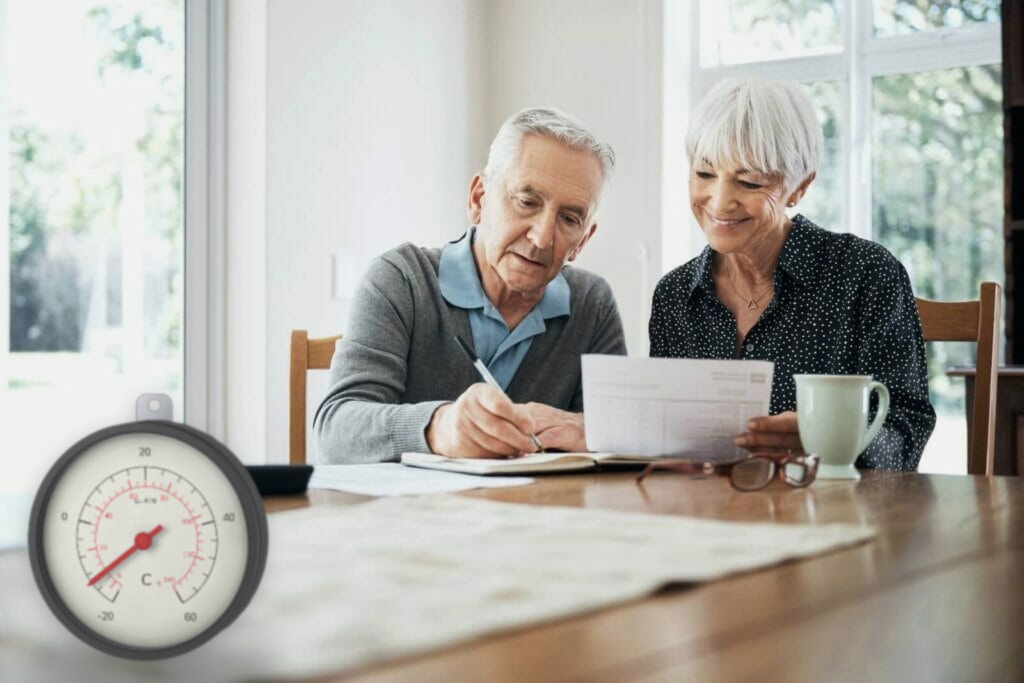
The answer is -14 °C
